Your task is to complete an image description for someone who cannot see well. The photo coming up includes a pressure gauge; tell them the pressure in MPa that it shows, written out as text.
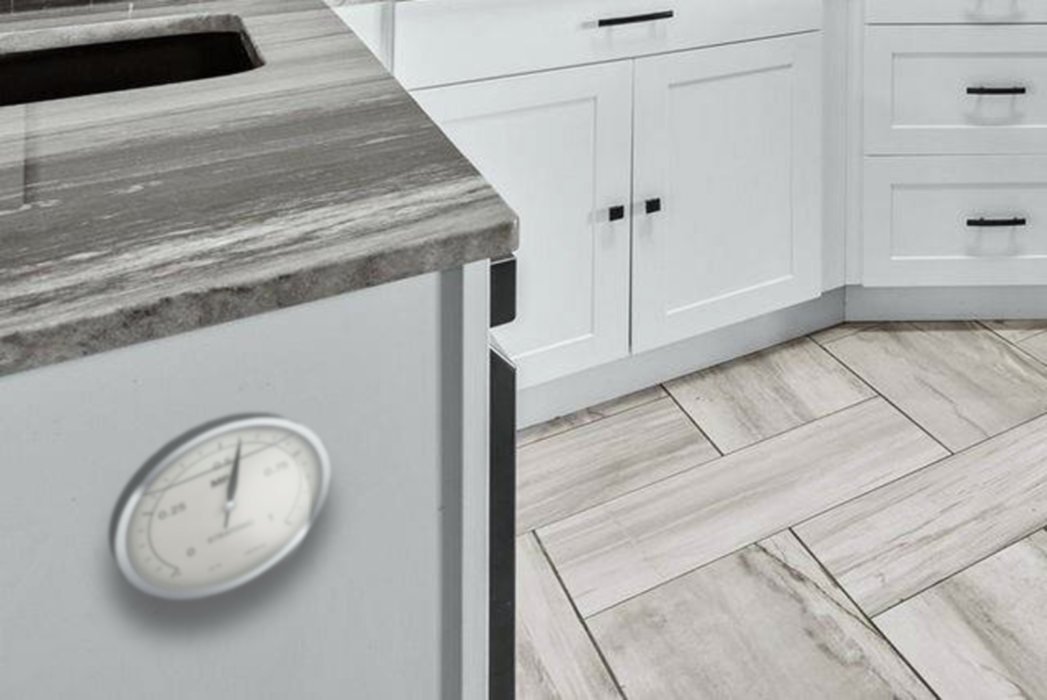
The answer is 0.55 MPa
